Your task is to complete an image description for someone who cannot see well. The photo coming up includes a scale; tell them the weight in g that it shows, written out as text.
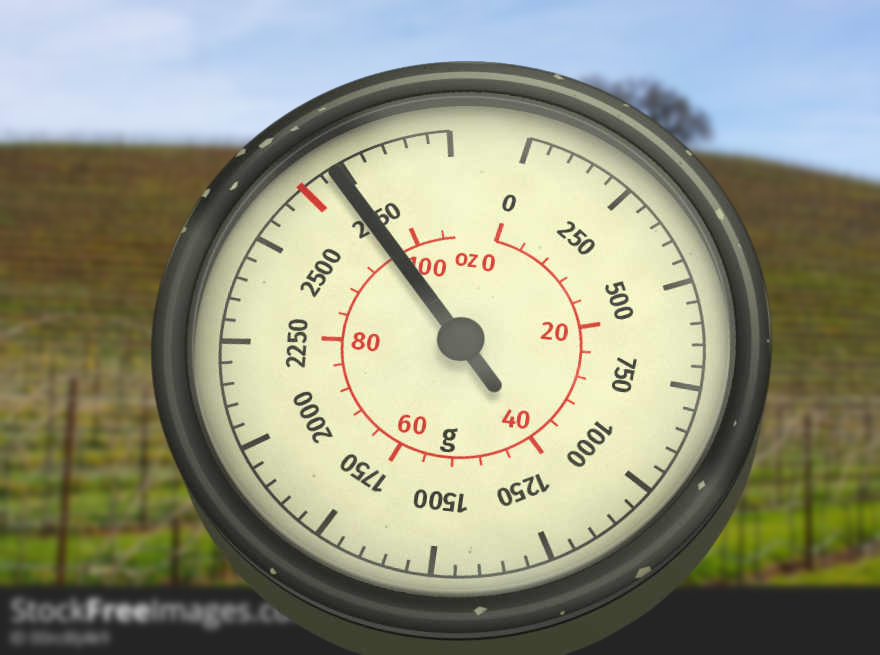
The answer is 2725 g
